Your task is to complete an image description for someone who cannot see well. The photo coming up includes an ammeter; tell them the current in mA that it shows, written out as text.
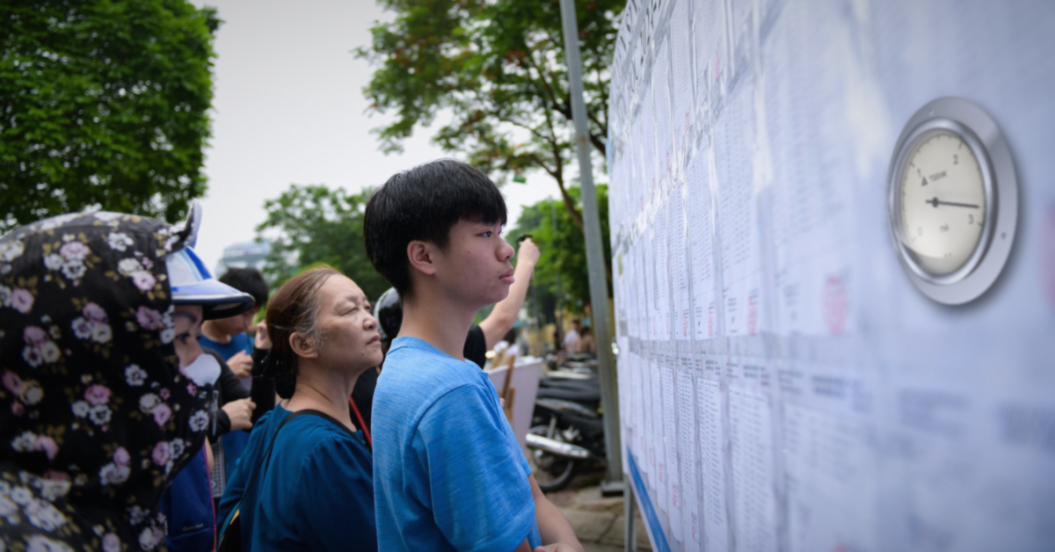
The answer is 2.8 mA
